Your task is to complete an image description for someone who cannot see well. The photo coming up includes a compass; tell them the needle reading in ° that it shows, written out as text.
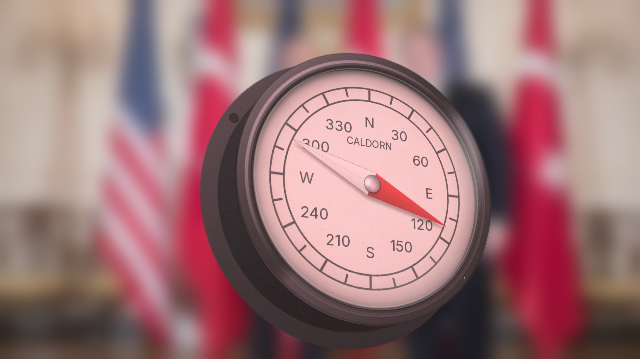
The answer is 112.5 °
